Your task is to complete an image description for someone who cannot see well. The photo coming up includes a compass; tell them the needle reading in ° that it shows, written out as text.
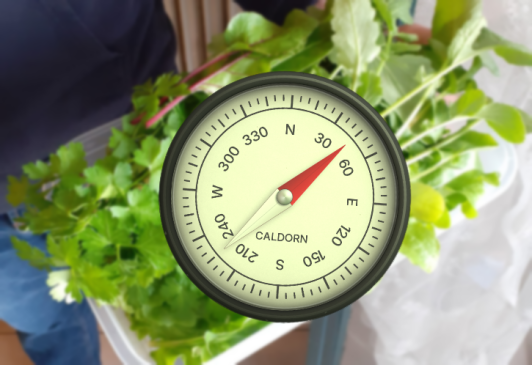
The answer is 45 °
